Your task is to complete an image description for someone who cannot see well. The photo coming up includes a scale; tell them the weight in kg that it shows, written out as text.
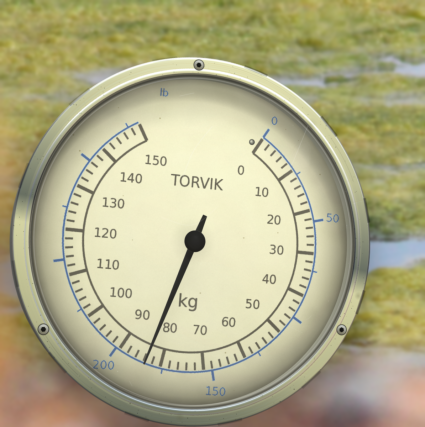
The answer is 84 kg
